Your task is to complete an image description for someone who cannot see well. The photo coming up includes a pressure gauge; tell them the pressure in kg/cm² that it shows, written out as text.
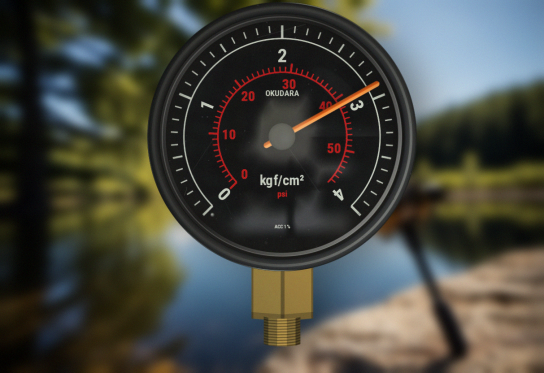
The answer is 2.9 kg/cm²
